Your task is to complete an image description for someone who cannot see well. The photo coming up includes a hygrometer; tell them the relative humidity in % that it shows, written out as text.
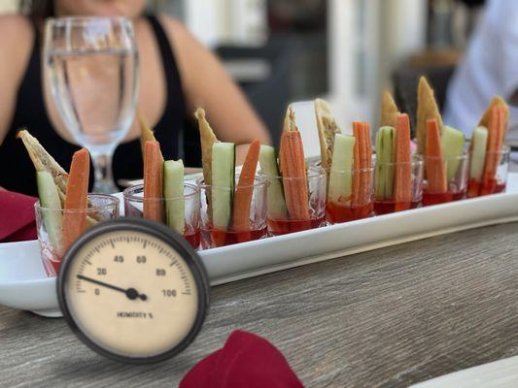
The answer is 10 %
